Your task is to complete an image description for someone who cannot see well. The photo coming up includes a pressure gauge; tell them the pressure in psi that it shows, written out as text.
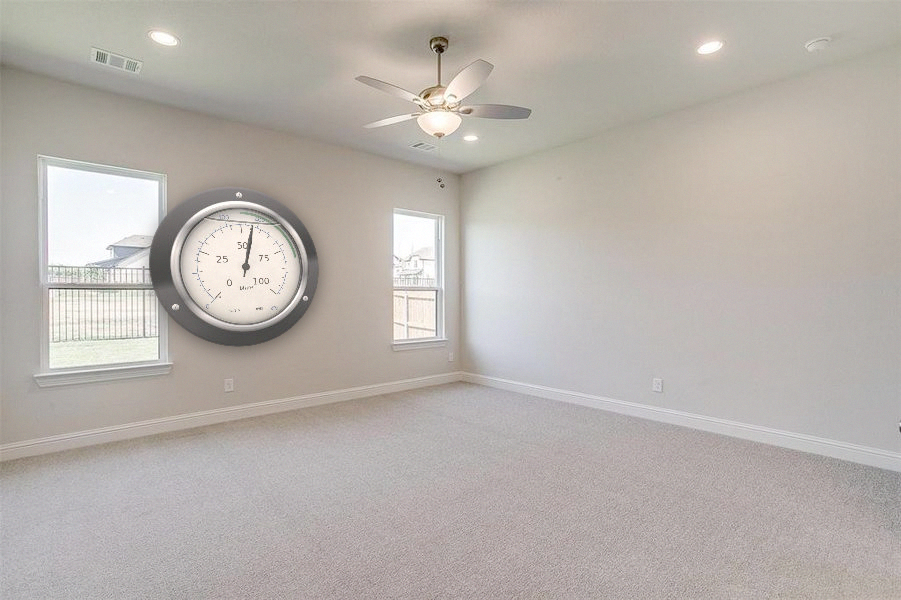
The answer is 55 psi
